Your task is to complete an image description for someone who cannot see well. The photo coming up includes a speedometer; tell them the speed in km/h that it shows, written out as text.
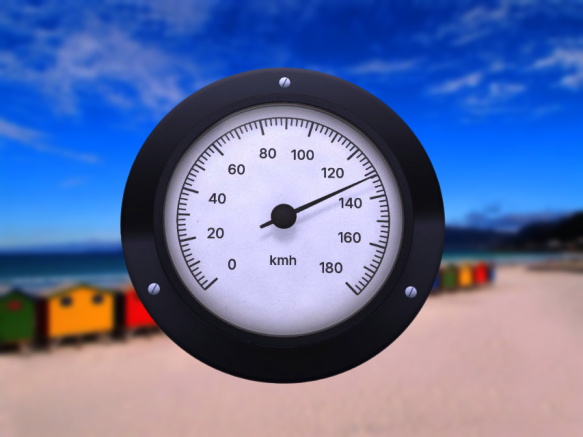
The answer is 132 km/h
